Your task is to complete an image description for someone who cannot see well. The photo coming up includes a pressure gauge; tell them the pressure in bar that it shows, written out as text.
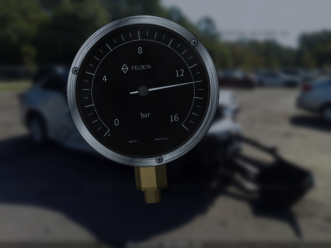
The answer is 13 bar
